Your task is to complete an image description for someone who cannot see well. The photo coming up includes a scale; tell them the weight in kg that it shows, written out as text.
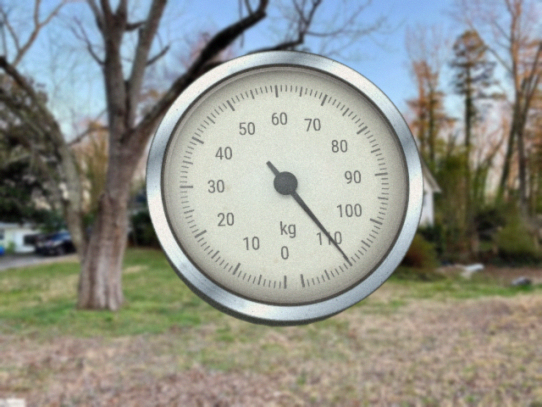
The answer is 110 kg
